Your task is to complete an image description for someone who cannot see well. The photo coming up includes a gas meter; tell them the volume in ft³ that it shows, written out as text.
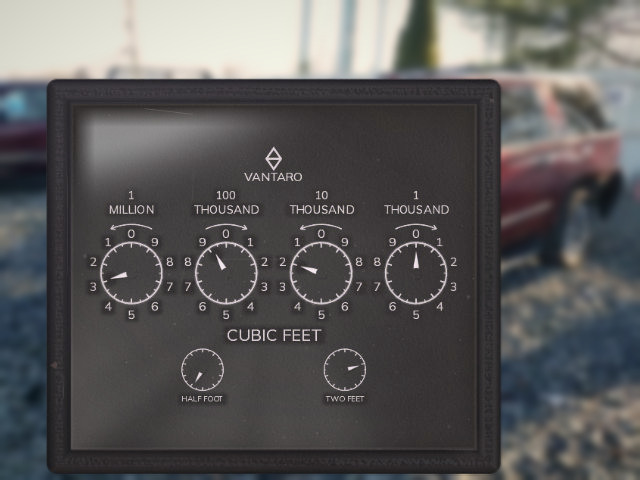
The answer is 292000 ft³
